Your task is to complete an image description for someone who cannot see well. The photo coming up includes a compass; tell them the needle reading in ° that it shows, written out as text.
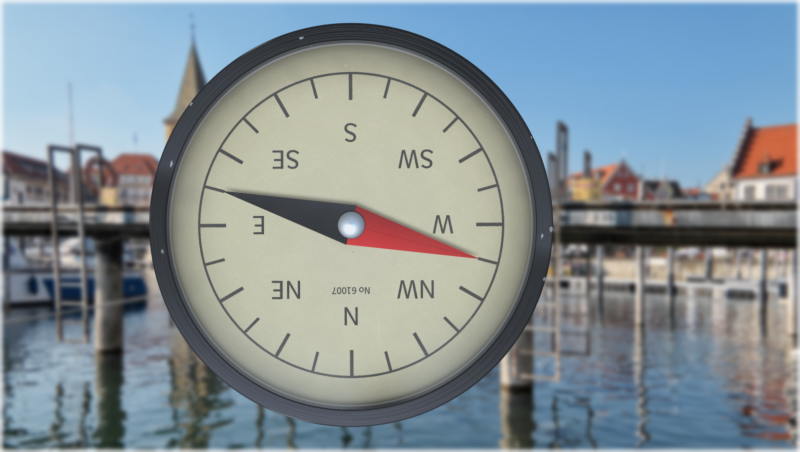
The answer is 285 °
